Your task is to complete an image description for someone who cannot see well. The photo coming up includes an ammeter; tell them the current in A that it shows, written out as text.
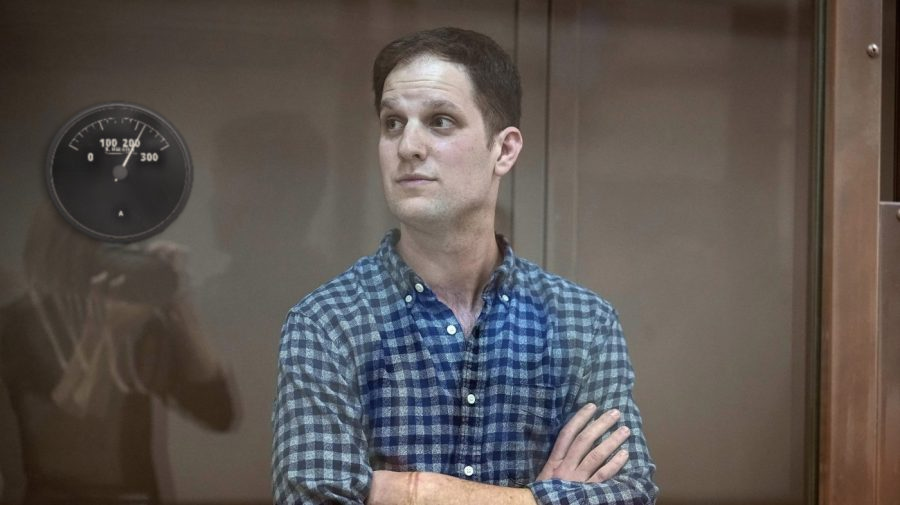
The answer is 220 A
